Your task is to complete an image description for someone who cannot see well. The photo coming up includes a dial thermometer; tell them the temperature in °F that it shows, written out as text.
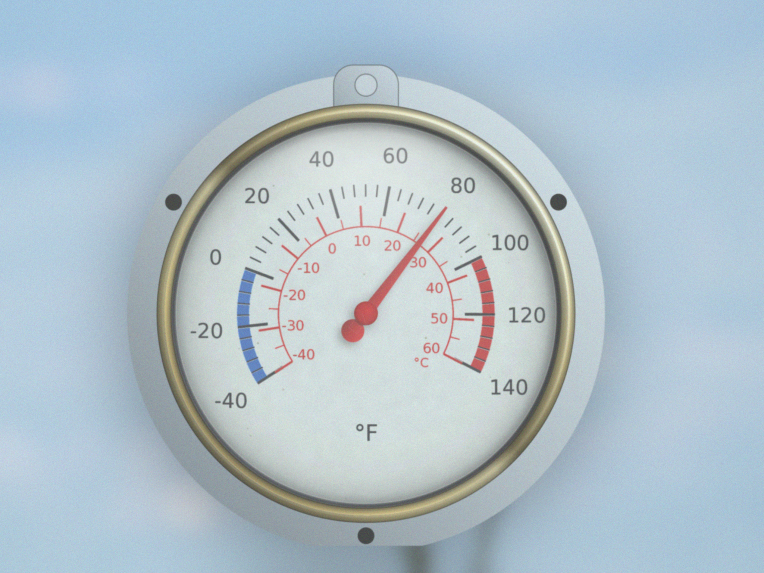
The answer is 80 °F
